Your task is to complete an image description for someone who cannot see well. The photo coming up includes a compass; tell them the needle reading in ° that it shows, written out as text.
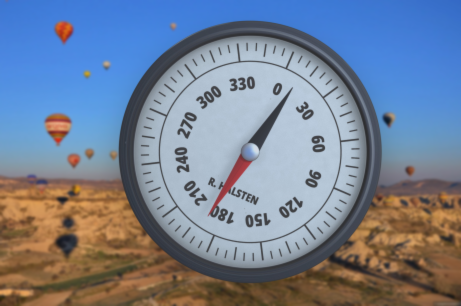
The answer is 190 °
